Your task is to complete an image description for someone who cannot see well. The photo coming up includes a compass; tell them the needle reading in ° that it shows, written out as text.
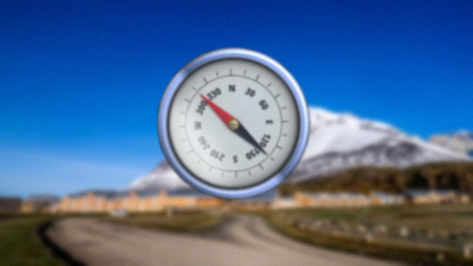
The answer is 315 °
